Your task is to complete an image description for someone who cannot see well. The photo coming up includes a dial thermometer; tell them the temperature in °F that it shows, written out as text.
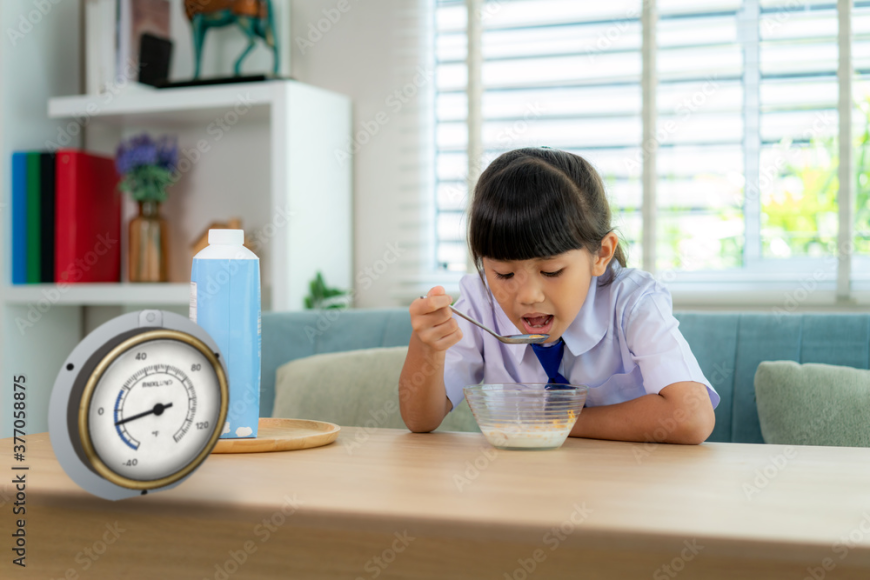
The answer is -10 °F
